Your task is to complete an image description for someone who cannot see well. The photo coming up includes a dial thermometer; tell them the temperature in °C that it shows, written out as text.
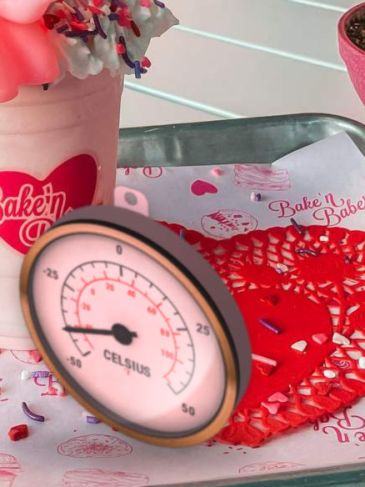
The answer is -40 °C
